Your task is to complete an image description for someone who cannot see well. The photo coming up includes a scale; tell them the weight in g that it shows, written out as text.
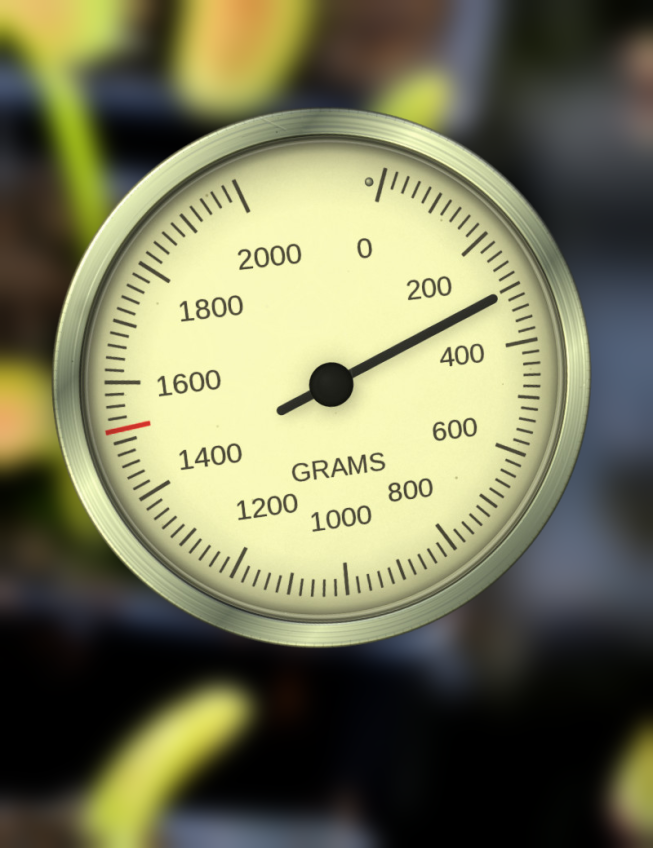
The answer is 300 g
